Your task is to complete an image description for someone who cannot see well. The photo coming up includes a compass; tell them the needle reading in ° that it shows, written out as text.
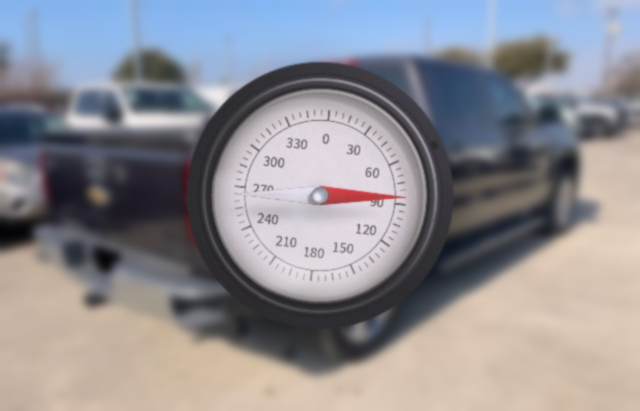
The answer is 85 °
